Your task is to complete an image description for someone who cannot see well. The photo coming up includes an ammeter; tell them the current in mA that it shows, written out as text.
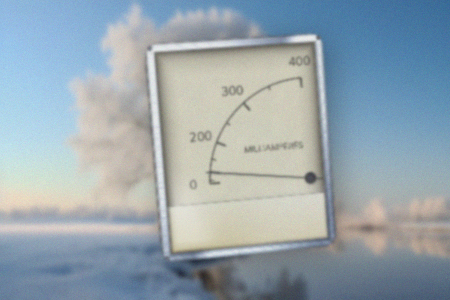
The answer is 100 mA
